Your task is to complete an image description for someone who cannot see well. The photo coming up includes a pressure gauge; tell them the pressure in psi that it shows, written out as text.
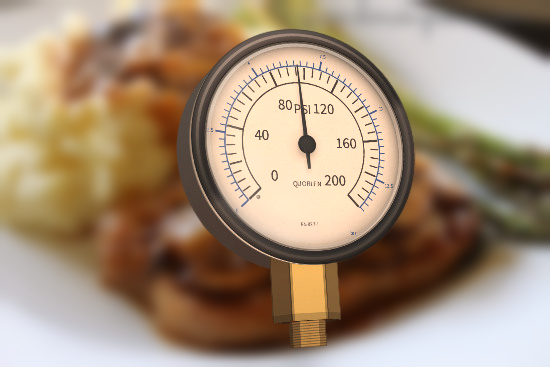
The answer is 95 psi
